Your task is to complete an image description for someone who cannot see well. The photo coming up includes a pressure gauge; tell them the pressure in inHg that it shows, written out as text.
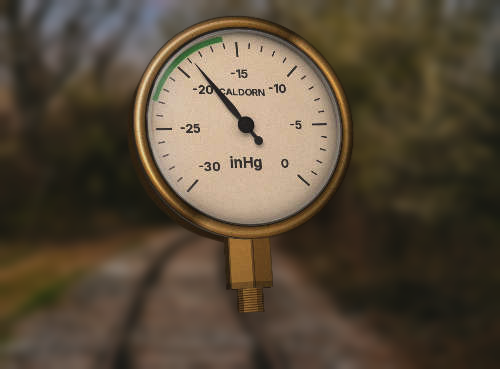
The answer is -19 inHg
